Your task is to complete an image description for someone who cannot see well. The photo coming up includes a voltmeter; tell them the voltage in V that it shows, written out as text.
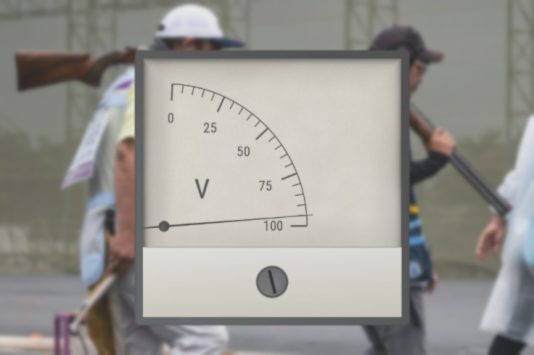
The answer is 95 V
